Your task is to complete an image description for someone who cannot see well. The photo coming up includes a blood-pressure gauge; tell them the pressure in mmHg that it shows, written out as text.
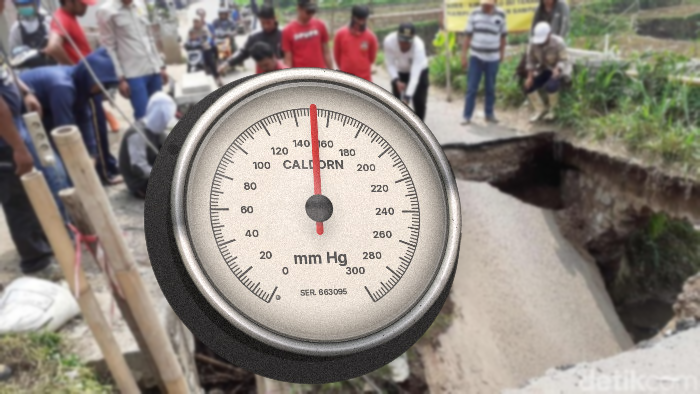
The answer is 150 mmHg
